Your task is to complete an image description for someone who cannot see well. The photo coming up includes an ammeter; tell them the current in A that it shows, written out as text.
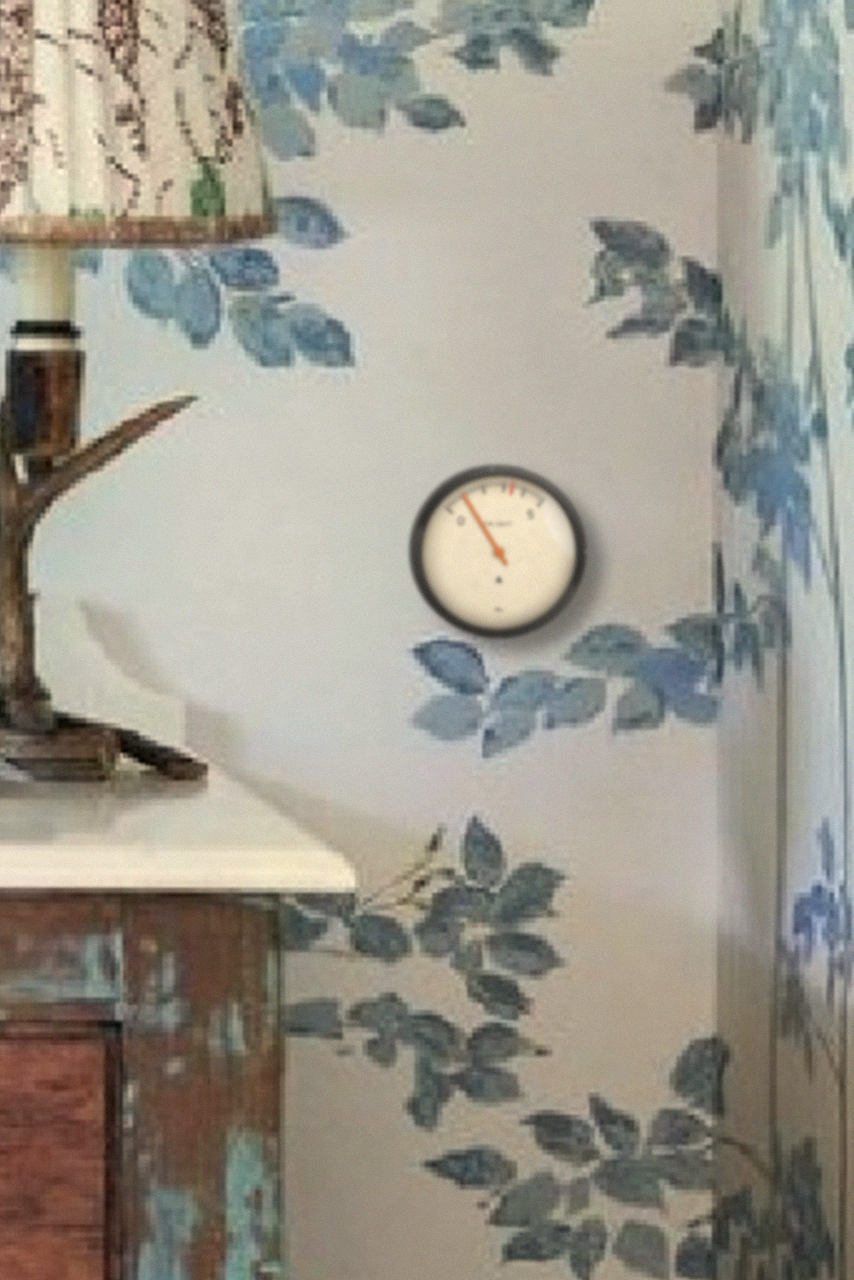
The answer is 1 A
